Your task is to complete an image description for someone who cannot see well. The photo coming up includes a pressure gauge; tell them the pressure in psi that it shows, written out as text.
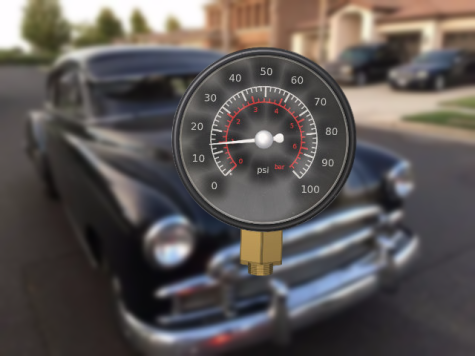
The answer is 14 psi
